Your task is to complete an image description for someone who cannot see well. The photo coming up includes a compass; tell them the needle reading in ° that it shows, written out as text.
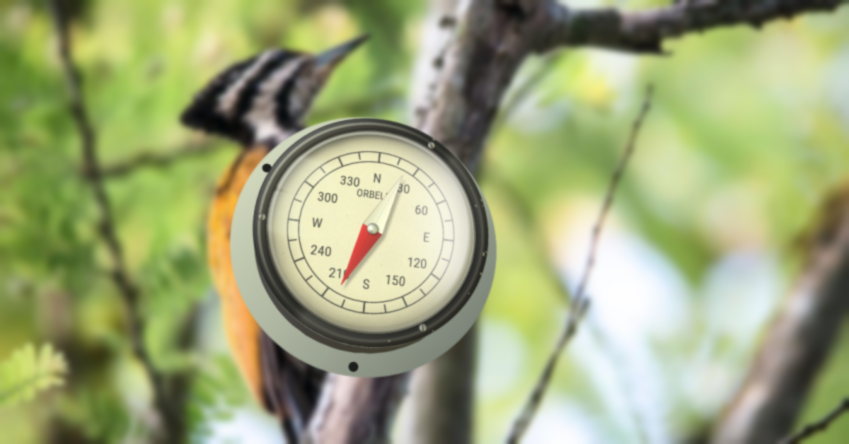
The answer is 202.5 °
